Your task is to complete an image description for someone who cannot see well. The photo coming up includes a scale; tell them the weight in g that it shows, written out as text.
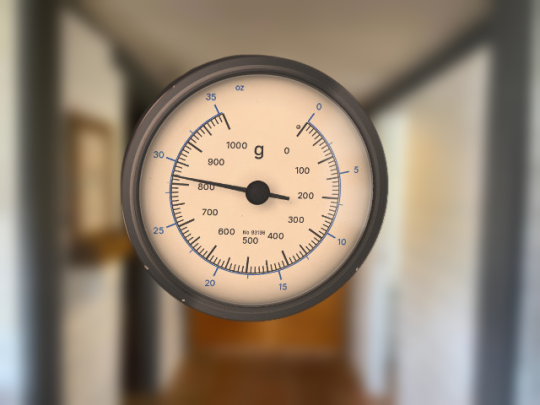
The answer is 820 g
